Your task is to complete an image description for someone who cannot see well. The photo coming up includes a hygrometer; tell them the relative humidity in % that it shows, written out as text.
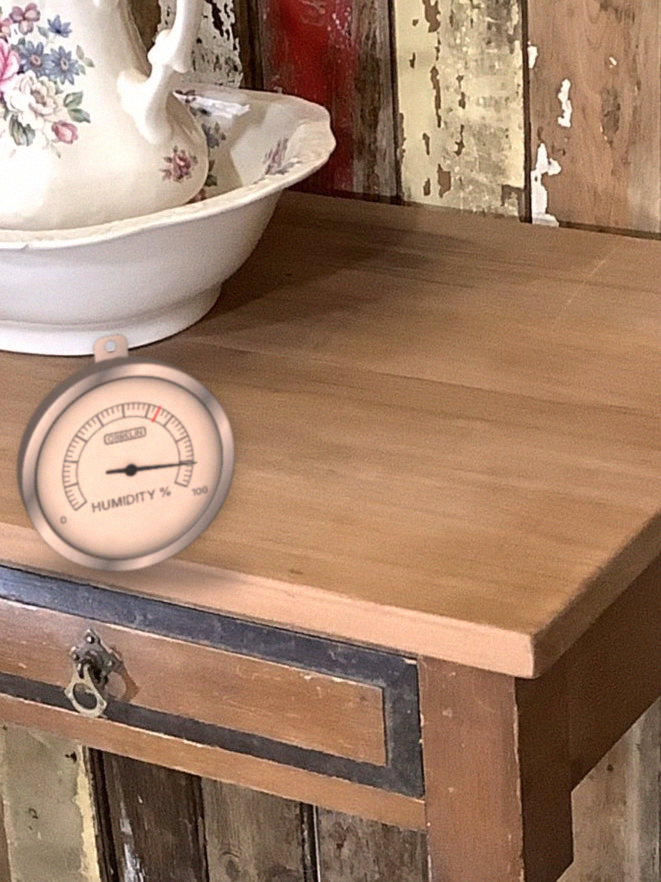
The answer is 90 %
